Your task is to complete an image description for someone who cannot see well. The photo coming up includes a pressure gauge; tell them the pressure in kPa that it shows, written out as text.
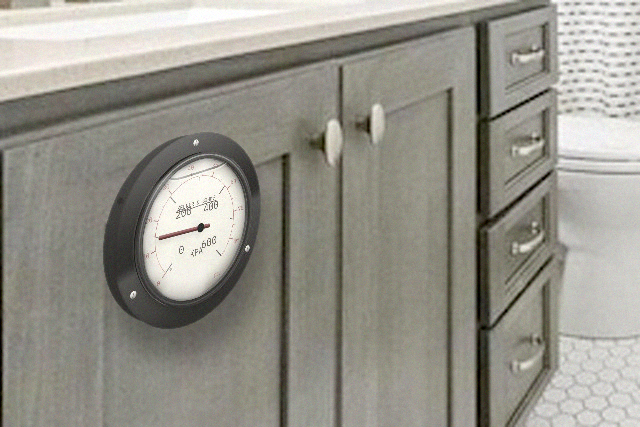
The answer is 100 kPa
